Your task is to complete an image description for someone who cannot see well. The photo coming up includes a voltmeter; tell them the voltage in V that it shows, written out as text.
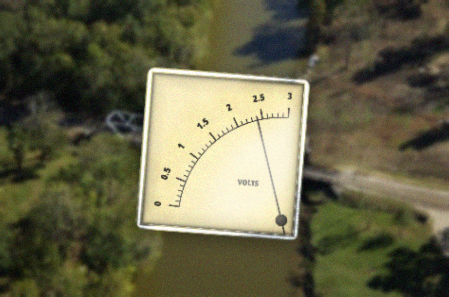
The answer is 2.4 V
